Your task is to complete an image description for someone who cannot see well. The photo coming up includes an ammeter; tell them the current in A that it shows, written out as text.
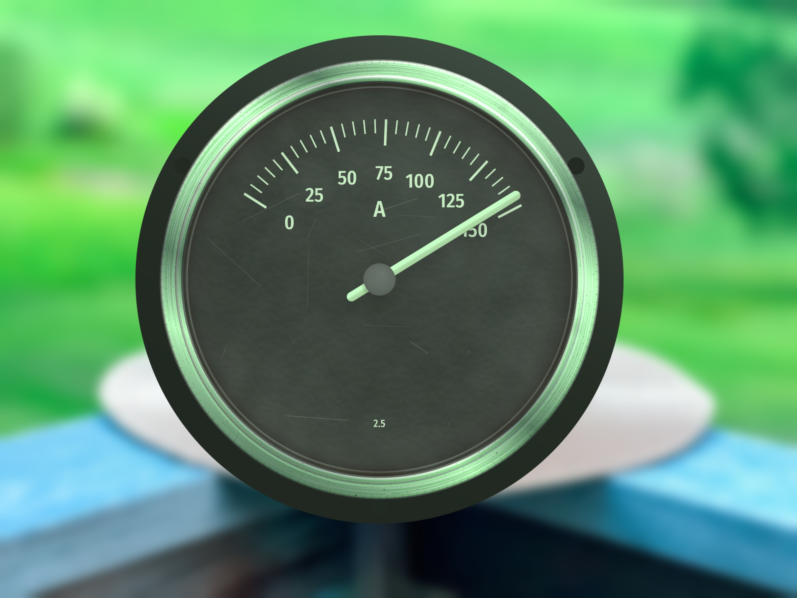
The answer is 145 A
